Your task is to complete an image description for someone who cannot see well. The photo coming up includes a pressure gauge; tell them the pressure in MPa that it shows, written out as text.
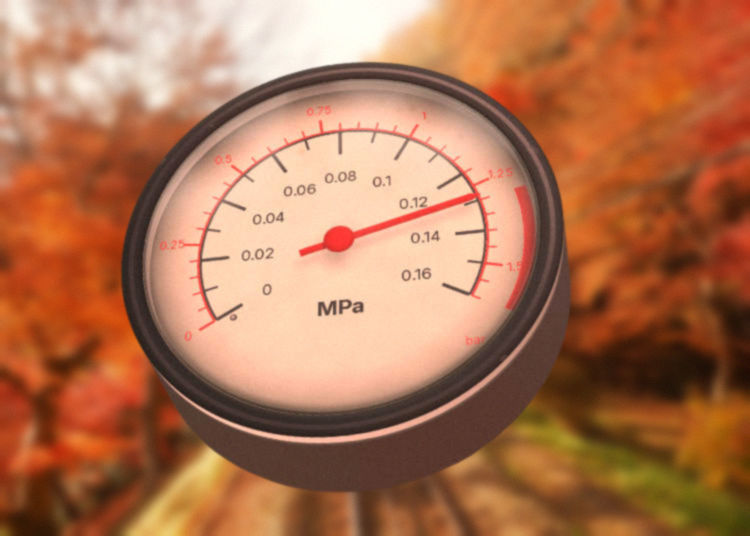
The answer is 0.13 MPa
